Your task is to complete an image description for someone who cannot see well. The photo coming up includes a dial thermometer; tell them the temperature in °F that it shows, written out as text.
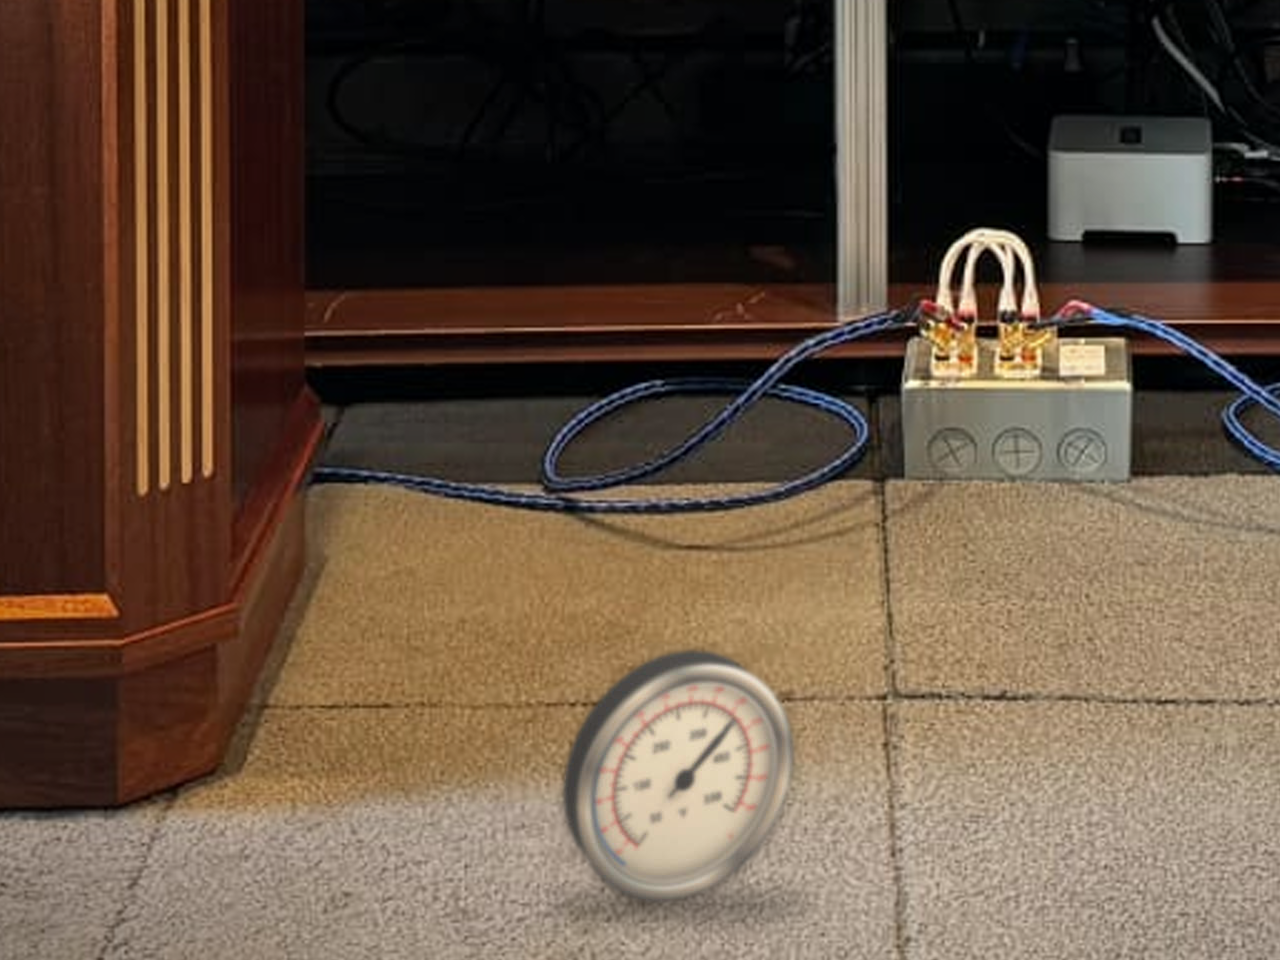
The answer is 400 °F
